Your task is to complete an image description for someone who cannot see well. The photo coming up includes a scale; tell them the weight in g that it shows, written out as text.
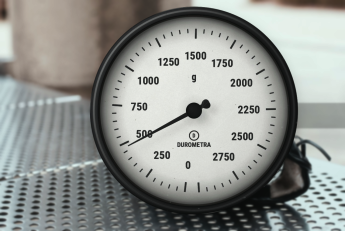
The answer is 475 g
